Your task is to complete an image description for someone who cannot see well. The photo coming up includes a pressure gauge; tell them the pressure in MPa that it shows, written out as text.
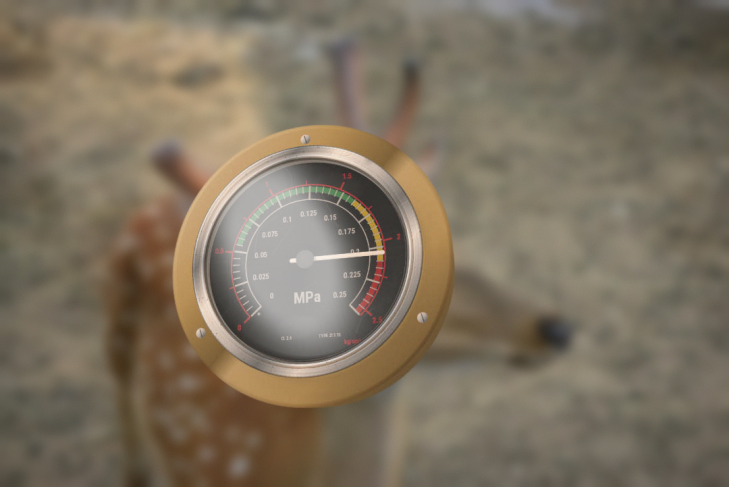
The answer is 0.205 MPa
